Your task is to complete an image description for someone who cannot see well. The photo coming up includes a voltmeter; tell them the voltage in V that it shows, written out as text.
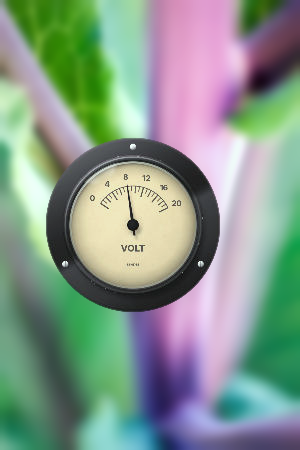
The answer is 8 V
